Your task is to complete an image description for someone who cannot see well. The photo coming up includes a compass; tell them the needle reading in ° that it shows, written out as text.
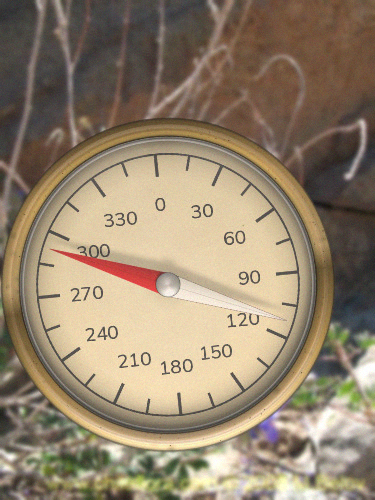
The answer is 292.5 °
